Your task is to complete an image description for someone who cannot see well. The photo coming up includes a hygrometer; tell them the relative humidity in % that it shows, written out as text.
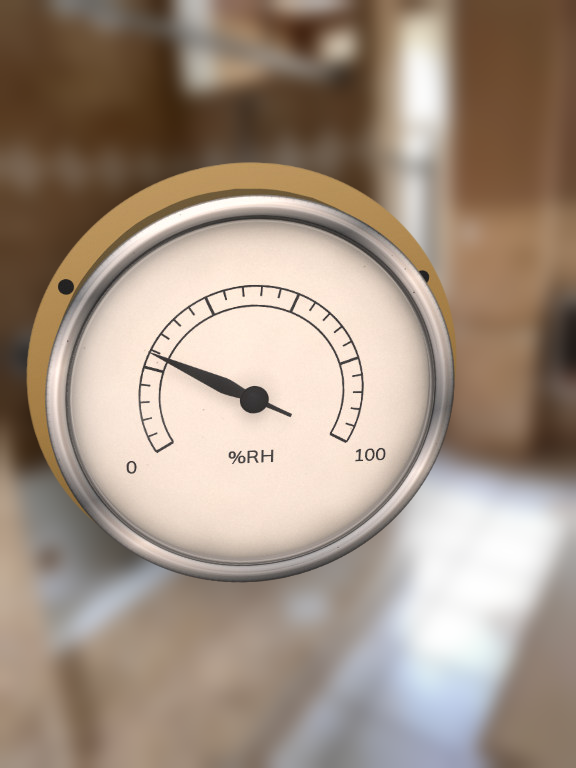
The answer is 24 %
